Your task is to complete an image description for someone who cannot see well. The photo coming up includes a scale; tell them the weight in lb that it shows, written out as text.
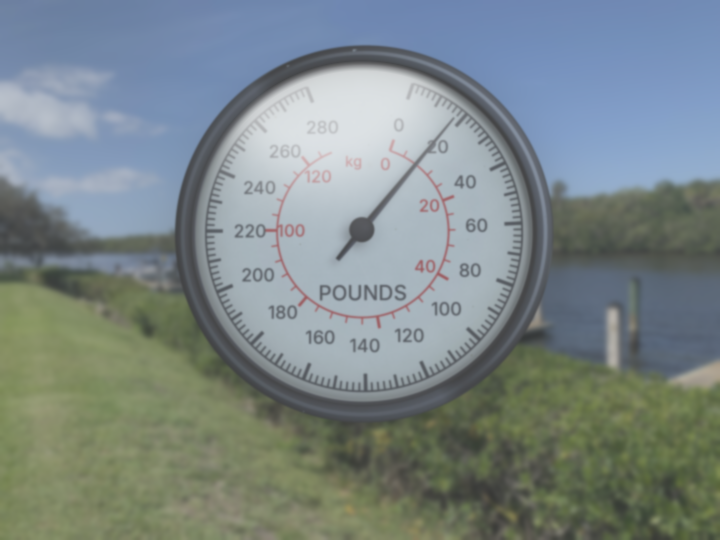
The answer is 18 lb
